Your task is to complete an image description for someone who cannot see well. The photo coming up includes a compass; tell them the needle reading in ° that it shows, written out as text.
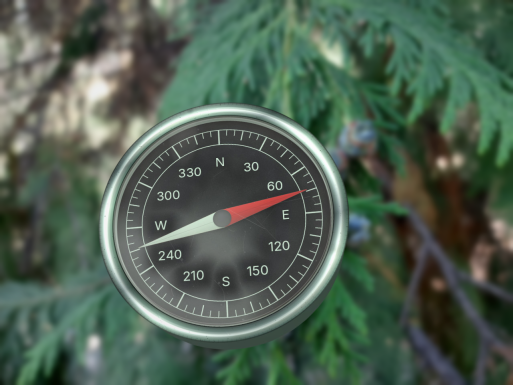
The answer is 75 °
